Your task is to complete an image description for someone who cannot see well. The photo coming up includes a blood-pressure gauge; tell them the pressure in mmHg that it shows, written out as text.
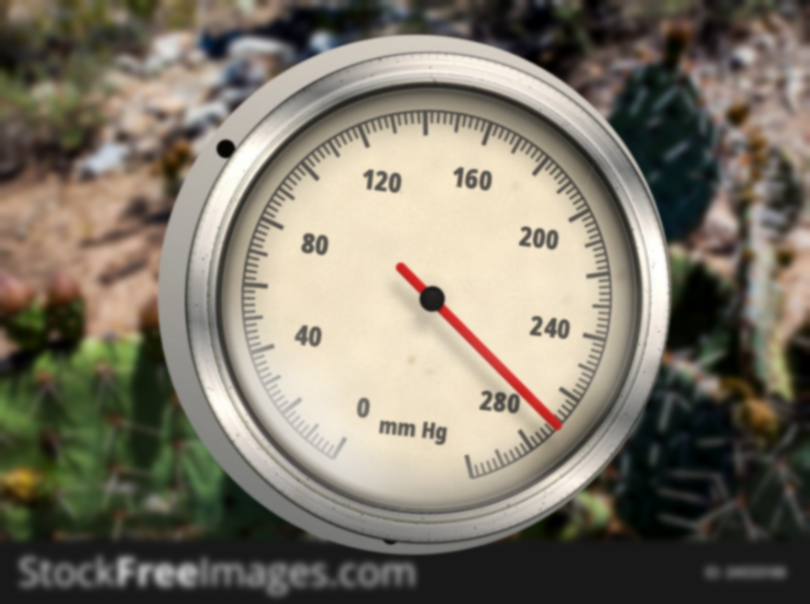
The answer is 270 mmHg
